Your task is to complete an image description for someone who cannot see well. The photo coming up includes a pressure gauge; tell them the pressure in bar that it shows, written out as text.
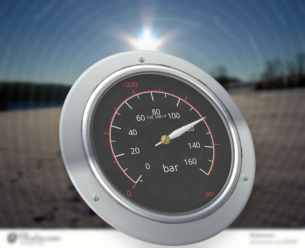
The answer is 120 bar
